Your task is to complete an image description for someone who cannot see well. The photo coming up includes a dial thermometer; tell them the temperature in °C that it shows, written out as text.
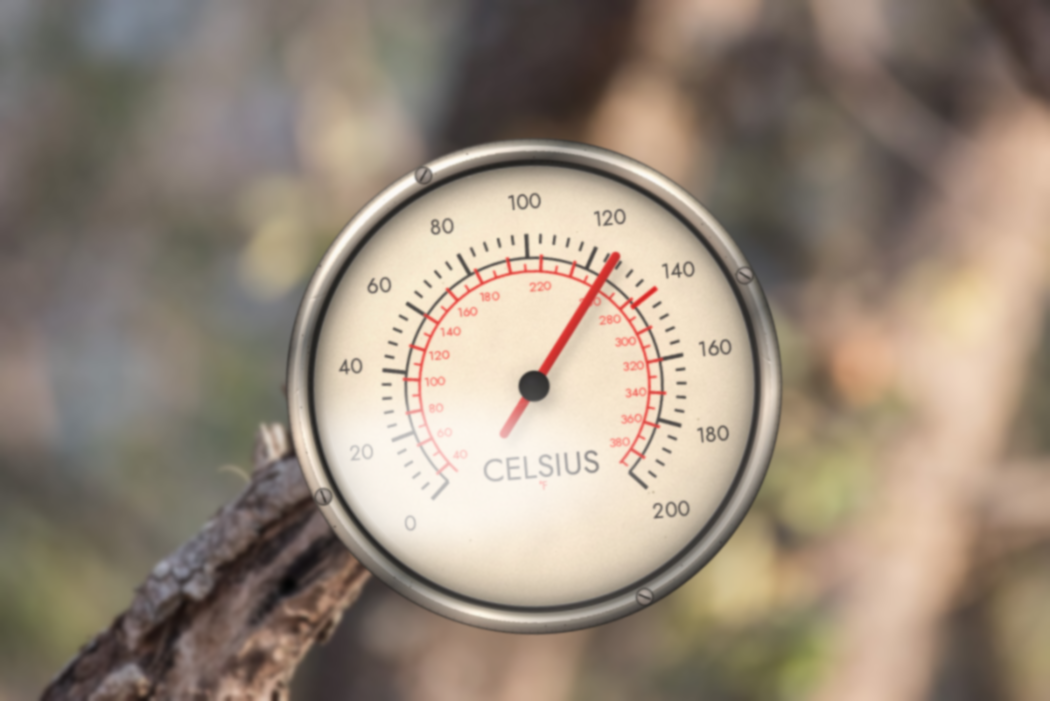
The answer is 126 °C
